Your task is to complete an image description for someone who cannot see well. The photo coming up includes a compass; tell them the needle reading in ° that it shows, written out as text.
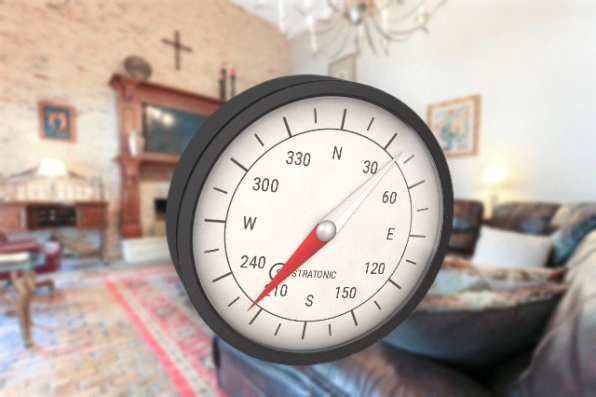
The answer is 217.5 °
